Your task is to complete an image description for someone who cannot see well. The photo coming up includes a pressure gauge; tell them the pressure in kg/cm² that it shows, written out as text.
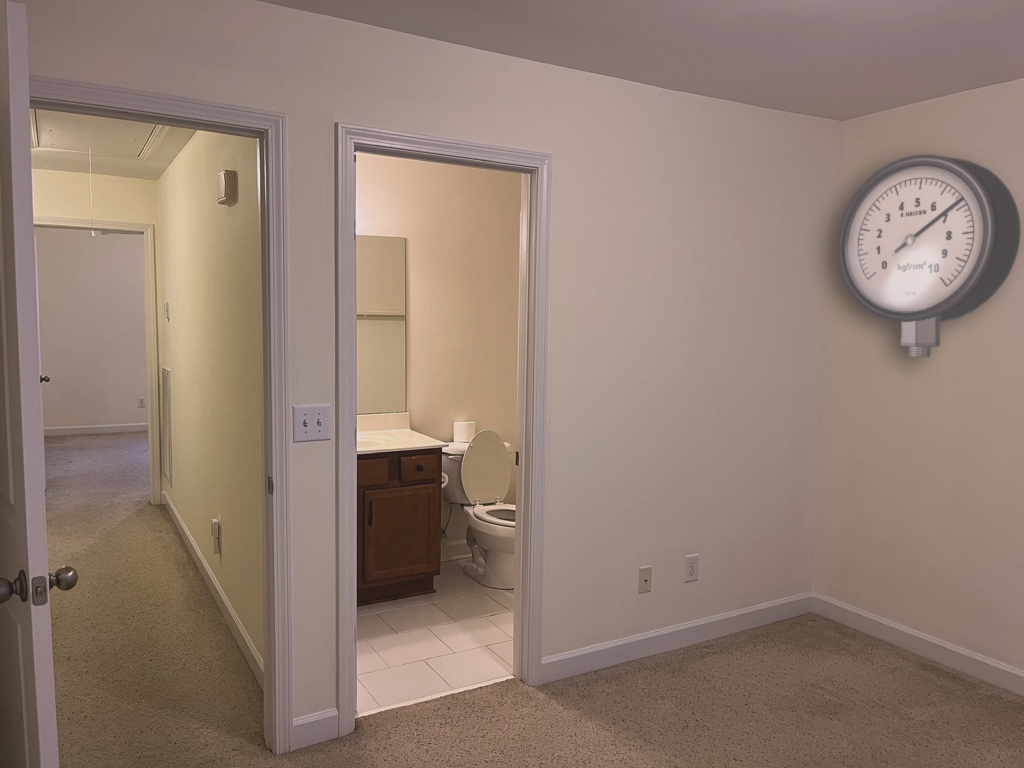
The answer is 6.8 kg/cm²
